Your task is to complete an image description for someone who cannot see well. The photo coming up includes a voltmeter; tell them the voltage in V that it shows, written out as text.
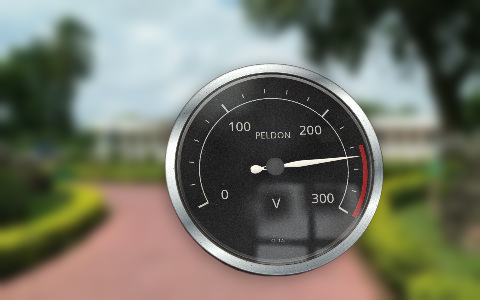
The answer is 250 V
